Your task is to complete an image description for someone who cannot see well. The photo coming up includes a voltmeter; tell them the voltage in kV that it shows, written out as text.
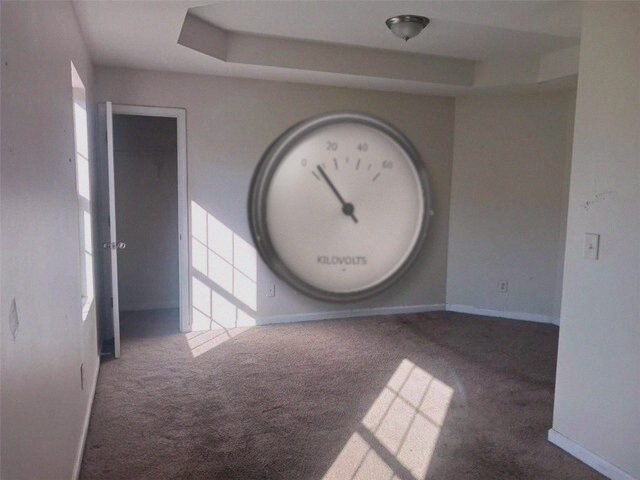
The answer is 5 kV
